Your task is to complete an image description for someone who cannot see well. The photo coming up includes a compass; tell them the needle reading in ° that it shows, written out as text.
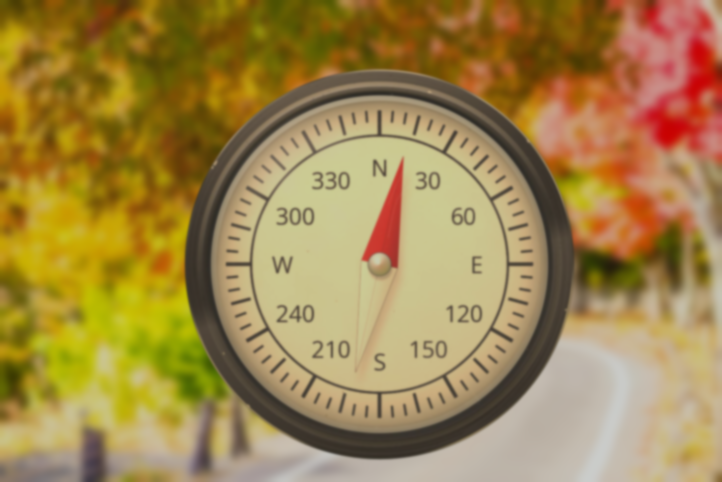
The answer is 12.5 °
